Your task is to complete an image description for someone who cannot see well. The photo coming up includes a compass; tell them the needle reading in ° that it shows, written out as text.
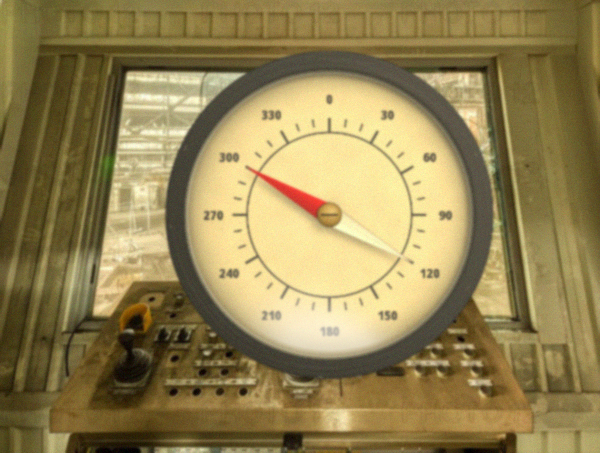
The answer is 300 °
